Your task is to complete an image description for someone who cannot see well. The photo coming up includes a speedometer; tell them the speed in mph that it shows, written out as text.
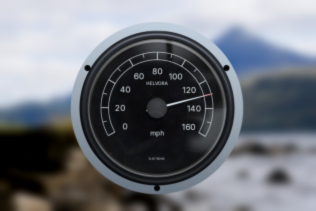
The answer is 130 mph
